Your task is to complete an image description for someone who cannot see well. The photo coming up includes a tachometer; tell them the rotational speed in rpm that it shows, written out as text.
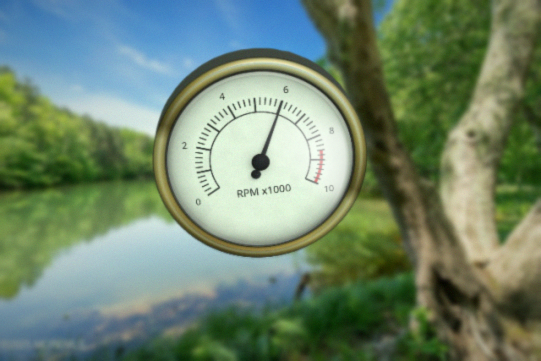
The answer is 6000 rpm
